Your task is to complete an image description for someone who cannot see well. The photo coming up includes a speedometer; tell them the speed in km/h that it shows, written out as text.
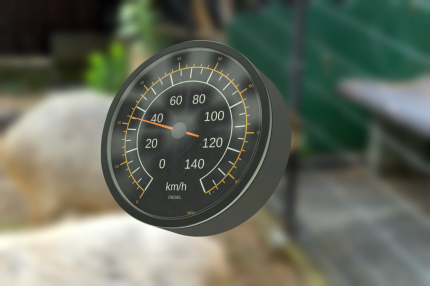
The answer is 35 km/h
